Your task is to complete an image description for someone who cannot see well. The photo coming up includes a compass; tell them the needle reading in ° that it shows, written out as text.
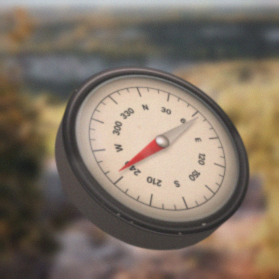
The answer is 245 °
